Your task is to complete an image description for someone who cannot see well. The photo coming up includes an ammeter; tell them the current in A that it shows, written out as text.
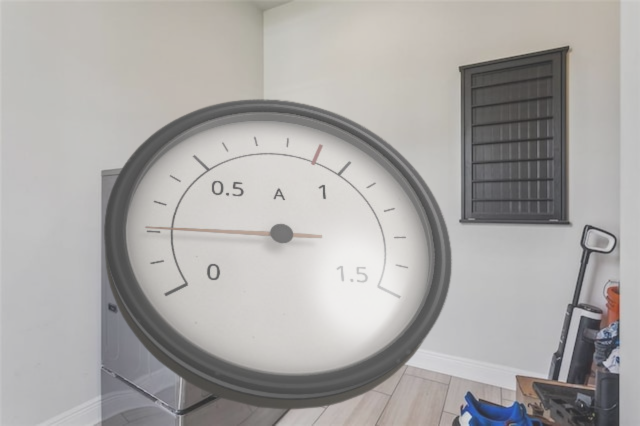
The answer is 0.2 A
